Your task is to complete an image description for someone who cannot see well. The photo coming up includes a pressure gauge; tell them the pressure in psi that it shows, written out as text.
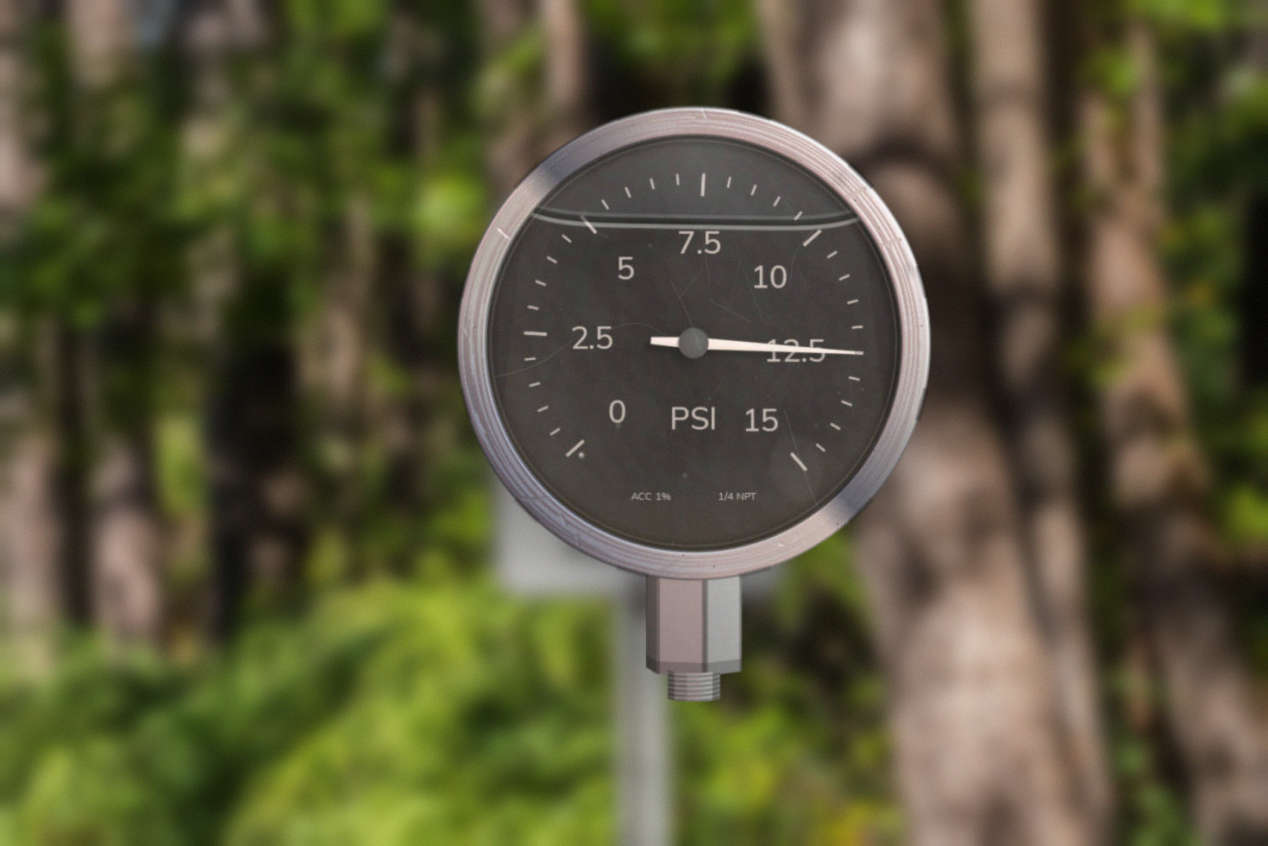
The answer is 12.5 psi
